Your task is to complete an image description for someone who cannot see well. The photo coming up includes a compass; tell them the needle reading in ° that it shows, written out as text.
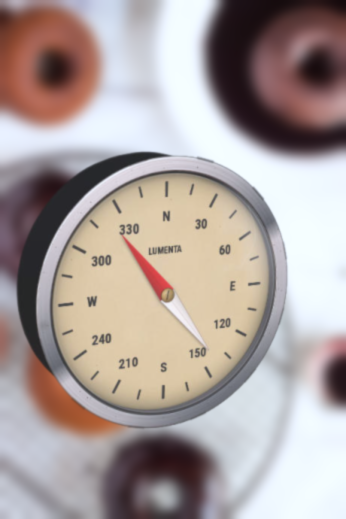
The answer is 322.5 °
